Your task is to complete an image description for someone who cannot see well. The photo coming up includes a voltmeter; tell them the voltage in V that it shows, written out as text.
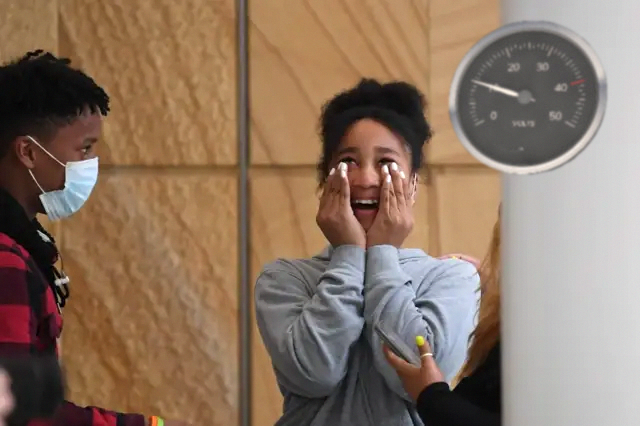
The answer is 10 V
